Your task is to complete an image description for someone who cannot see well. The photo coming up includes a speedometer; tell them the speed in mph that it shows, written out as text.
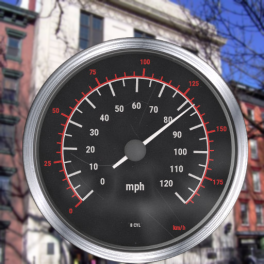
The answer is 82.5 mph
